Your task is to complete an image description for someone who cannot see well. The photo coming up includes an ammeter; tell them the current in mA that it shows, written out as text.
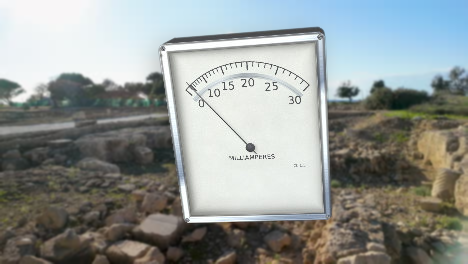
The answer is 5 mA
